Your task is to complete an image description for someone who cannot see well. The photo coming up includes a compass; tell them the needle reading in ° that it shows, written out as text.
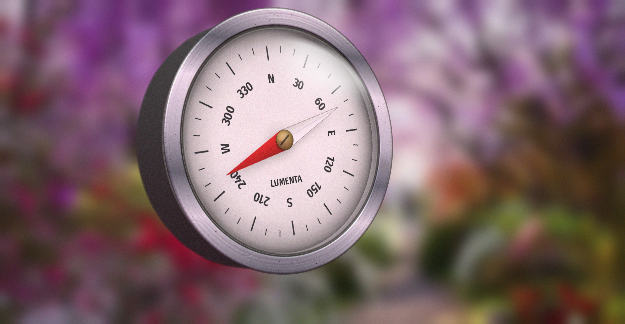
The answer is 250 °
